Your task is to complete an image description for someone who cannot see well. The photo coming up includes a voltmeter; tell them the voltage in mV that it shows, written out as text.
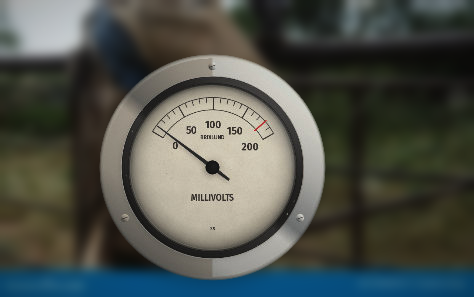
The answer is 10 mV
